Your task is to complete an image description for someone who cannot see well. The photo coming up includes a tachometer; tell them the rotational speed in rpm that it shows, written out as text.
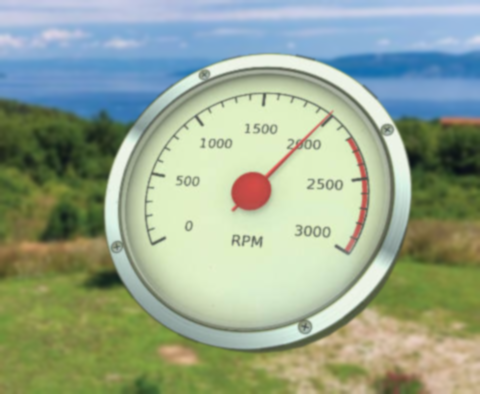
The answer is 2000 rpm
